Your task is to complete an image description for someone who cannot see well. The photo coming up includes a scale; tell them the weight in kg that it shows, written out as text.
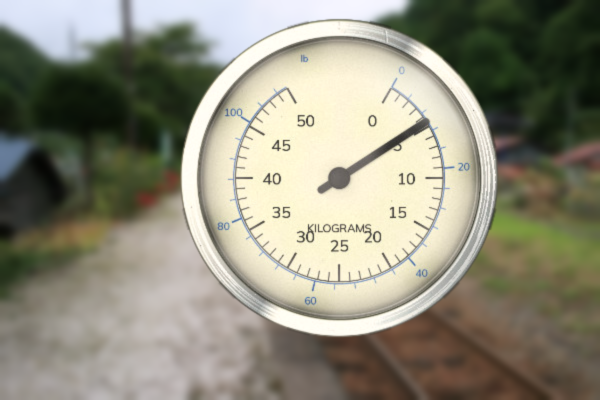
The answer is 4.5 kg
